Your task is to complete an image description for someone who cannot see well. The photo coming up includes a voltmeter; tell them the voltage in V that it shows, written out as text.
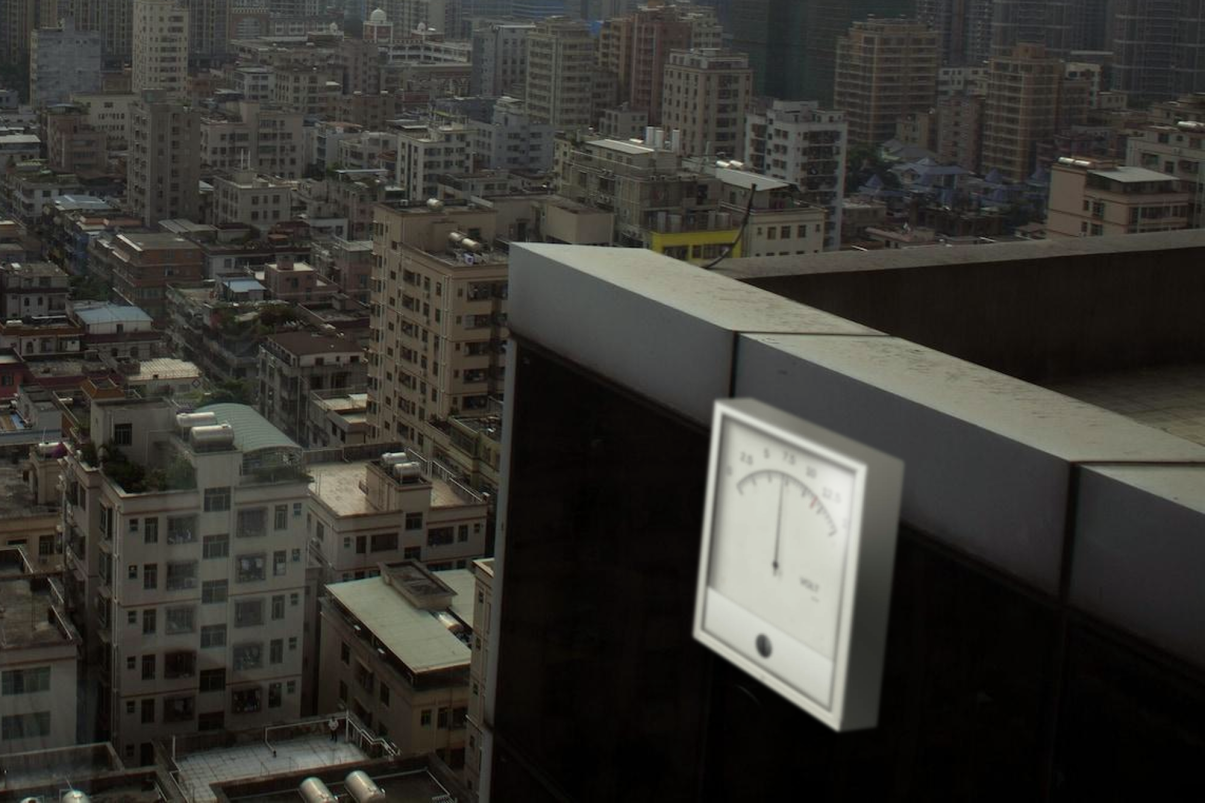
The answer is 7.5 V
